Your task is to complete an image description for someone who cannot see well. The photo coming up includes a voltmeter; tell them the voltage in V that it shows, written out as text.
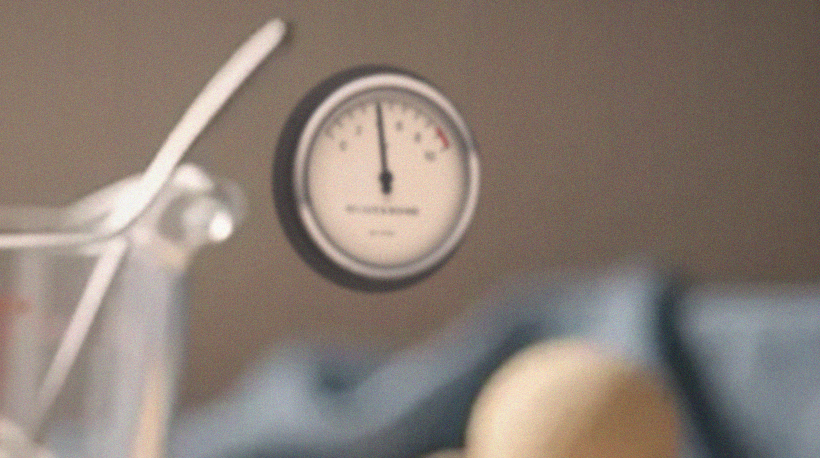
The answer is 4 V
